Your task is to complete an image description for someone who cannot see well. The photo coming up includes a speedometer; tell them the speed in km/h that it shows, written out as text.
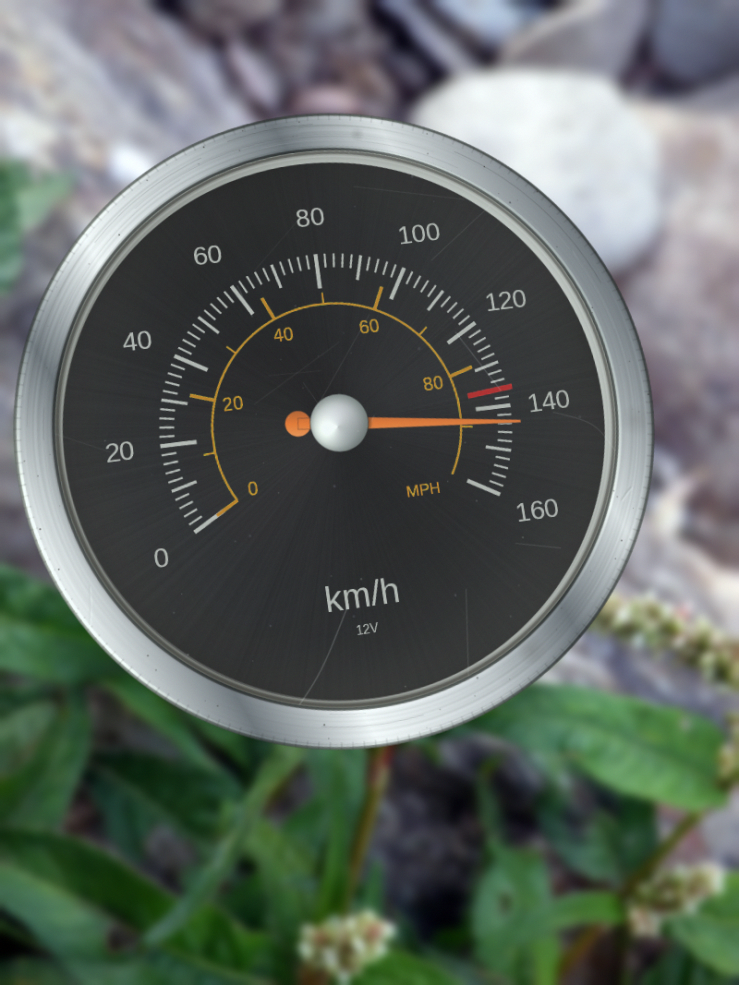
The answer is 144 km/h
